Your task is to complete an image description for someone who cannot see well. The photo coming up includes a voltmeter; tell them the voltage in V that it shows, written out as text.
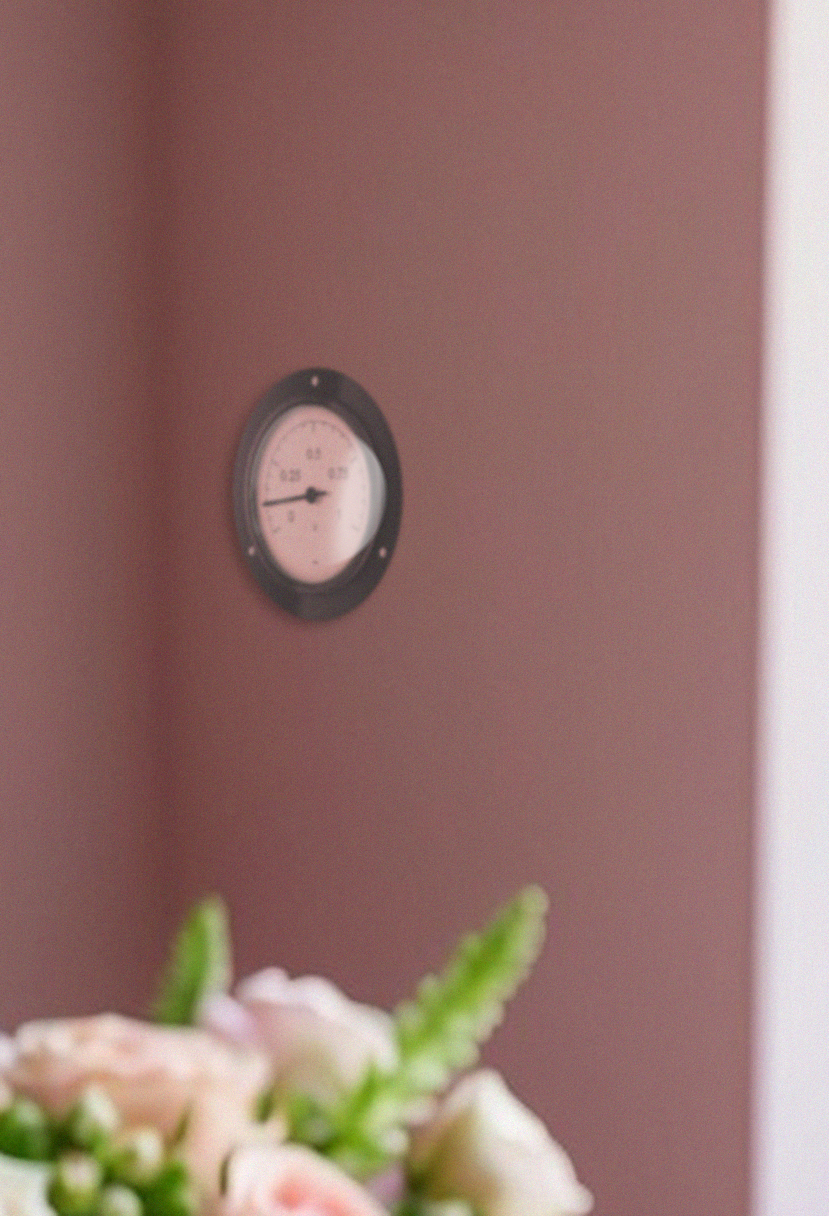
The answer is 0.1 V
